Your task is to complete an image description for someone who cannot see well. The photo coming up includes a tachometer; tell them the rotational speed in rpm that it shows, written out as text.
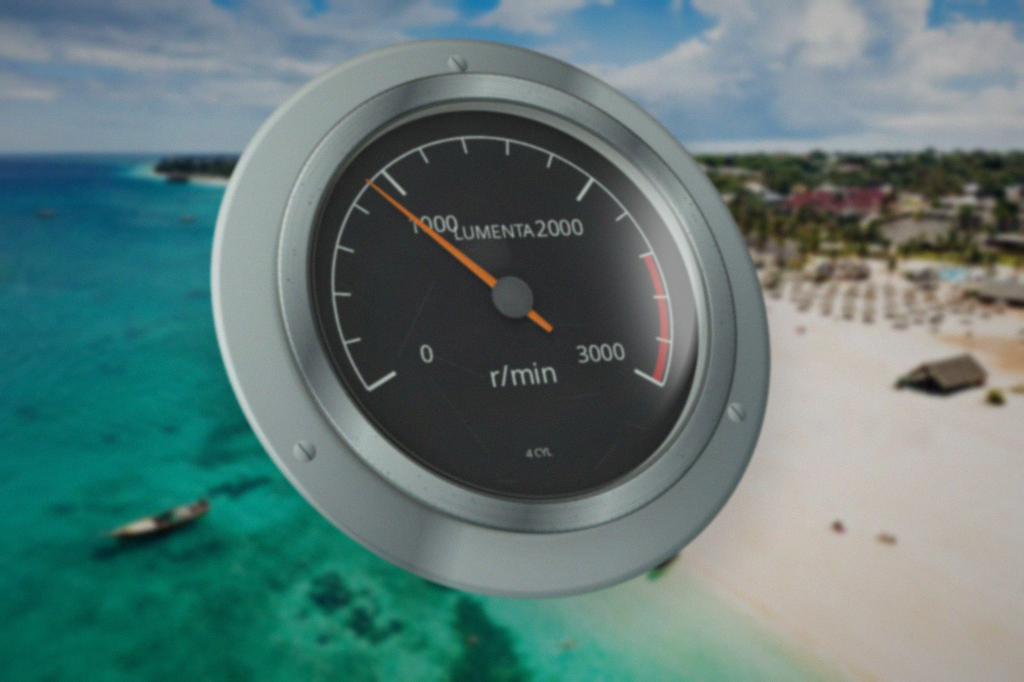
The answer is 900 rpm
